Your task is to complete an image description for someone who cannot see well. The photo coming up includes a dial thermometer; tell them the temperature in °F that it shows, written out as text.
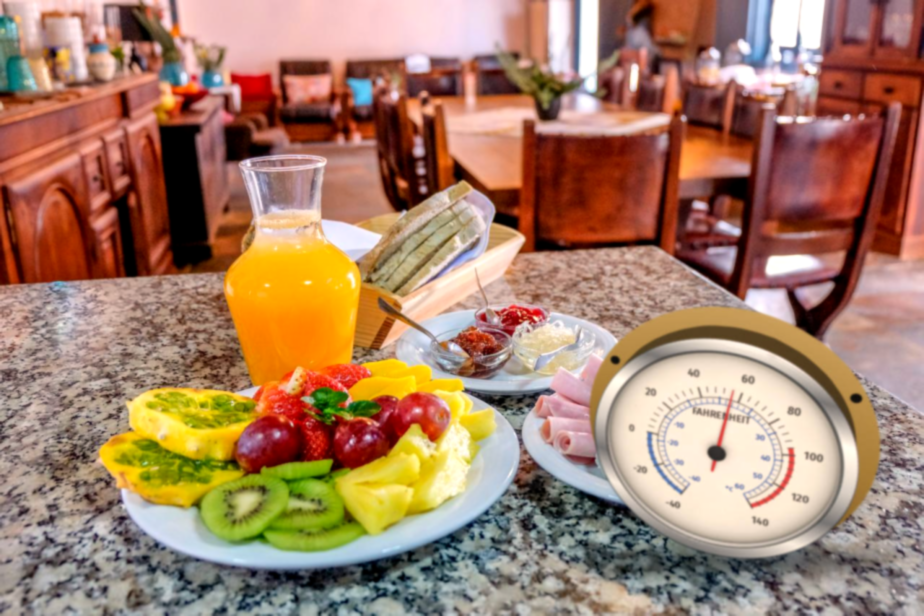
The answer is 56 °F
